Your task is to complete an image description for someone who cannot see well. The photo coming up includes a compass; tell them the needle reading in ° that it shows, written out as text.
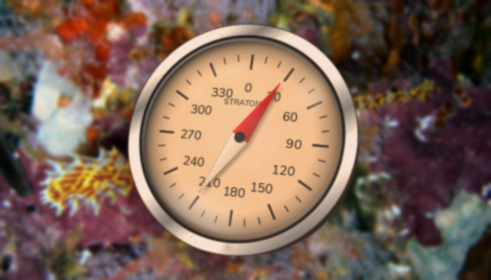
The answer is 30 °
